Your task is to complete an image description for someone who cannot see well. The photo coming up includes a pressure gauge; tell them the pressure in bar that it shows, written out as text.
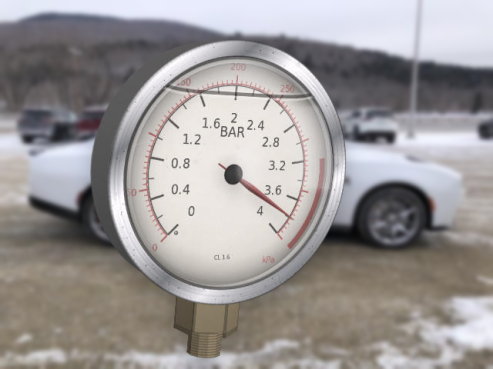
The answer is 3.8 bar
